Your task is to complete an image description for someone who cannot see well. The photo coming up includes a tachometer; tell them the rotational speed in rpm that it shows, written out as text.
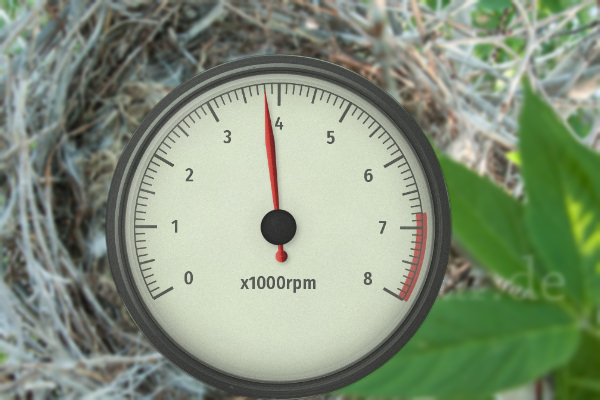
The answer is 3800 rpm
